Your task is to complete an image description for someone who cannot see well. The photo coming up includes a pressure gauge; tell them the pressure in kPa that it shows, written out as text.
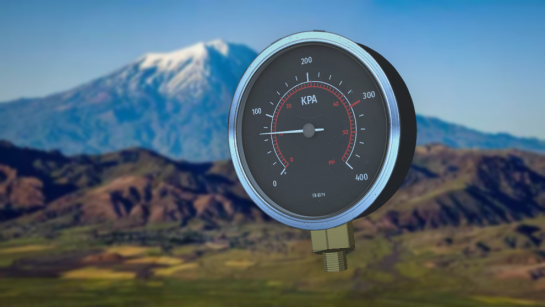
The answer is 70 kPa
